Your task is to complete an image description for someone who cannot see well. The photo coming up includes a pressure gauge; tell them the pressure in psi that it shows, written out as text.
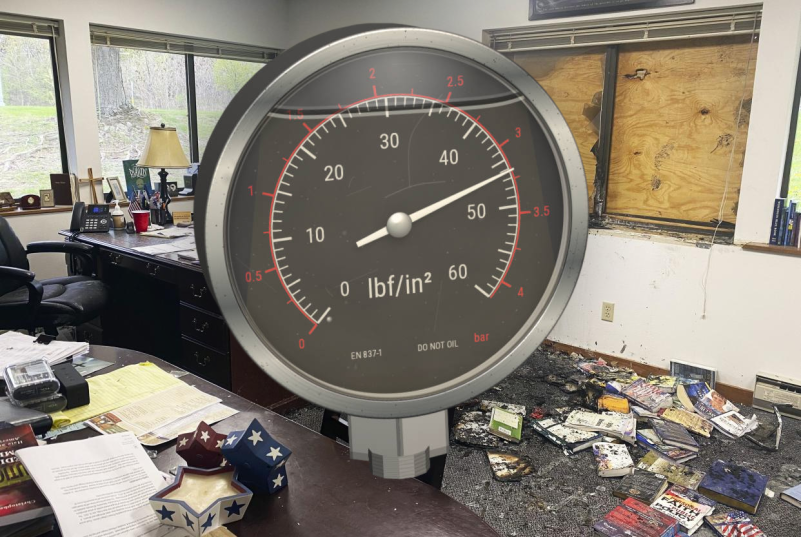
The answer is 46 psi
